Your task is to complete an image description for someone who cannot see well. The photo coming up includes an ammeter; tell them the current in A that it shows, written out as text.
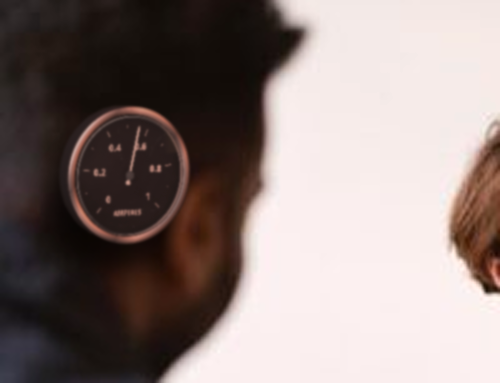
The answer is 0.55 A
